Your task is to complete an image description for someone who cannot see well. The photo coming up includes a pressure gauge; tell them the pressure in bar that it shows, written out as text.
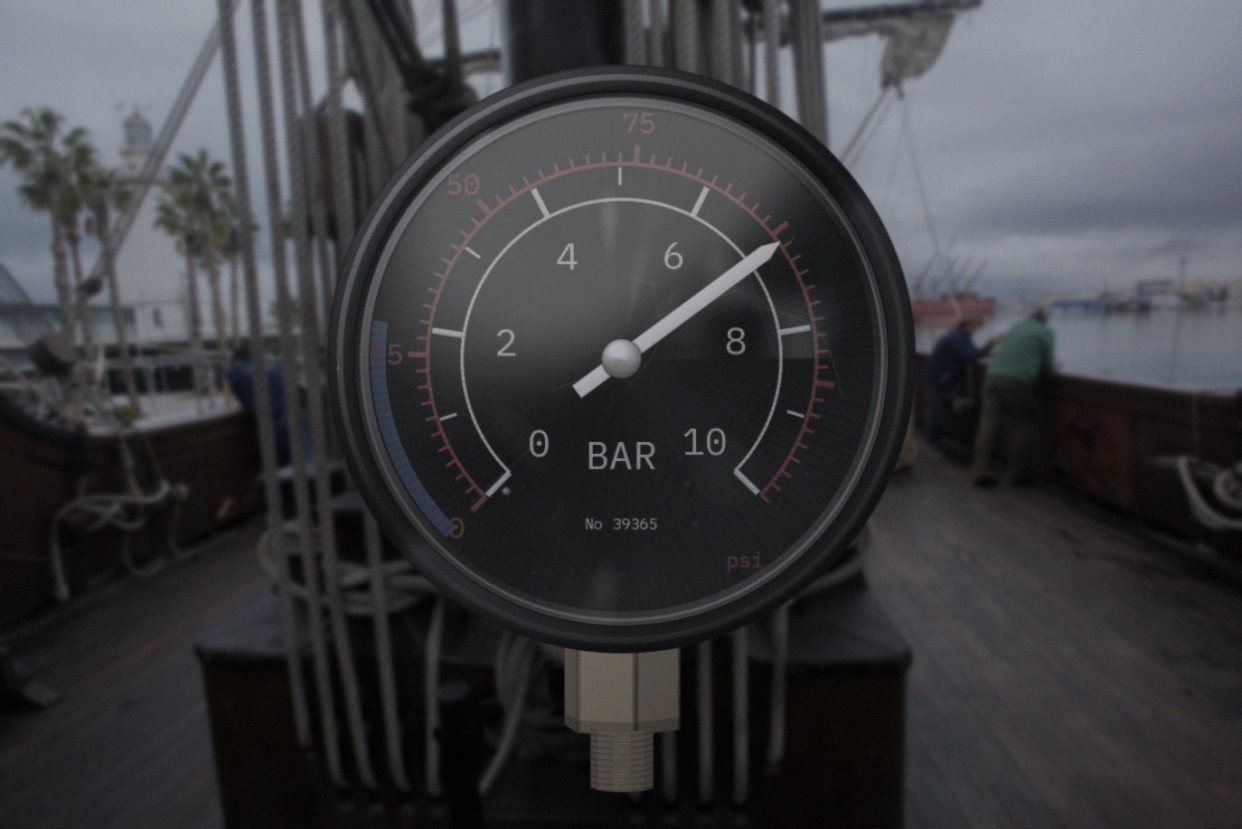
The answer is 7 bar
